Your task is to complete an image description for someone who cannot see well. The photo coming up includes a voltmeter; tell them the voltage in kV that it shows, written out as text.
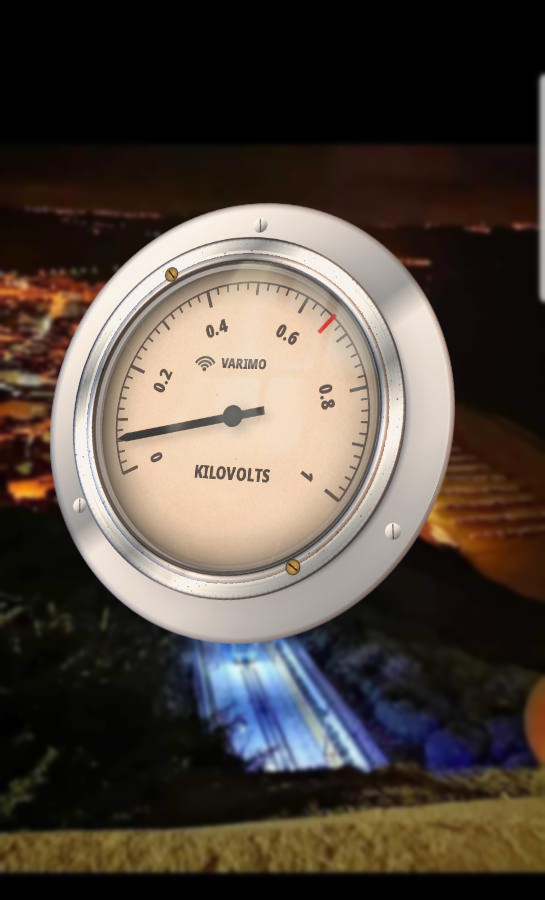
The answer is 0.06 kV
